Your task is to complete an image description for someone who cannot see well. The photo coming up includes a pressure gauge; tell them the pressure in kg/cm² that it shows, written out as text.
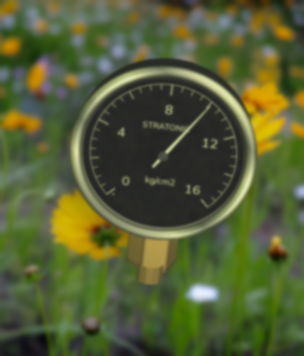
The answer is 10 kg/cm²
